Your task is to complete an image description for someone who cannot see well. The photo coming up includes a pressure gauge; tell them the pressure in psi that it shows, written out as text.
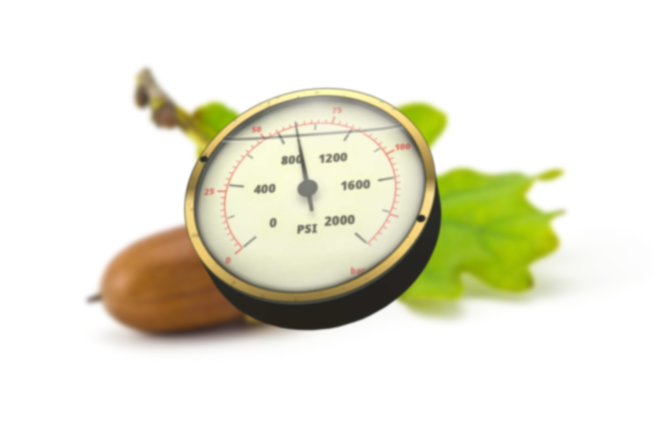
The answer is 900 psi
